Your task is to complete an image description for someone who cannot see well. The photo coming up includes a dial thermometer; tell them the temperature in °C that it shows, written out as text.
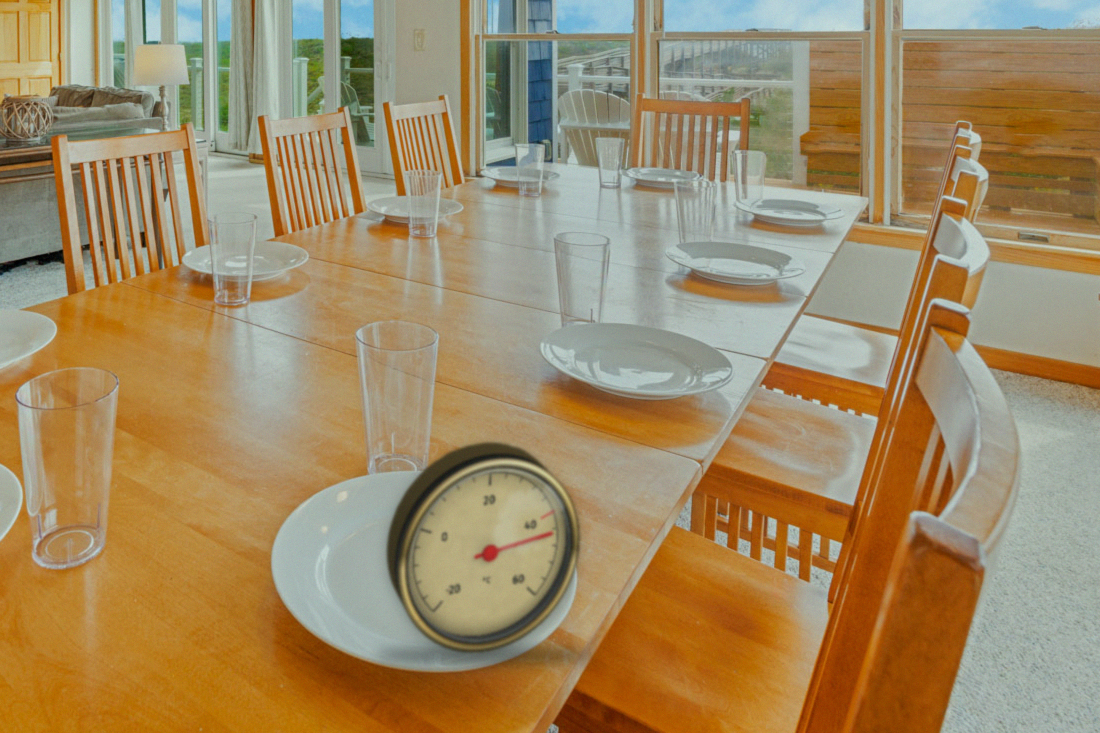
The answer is 44 °C
